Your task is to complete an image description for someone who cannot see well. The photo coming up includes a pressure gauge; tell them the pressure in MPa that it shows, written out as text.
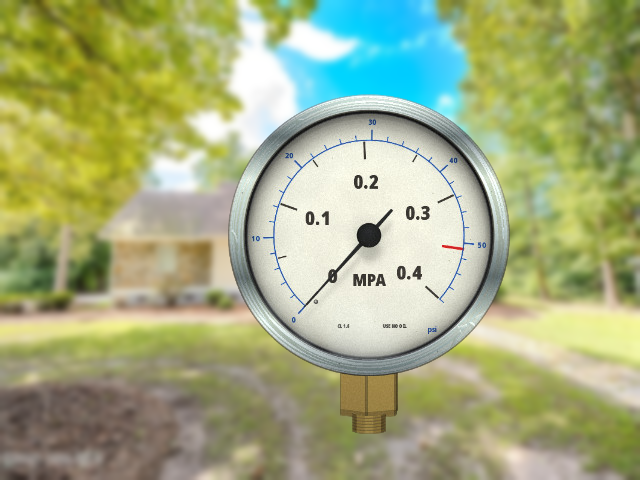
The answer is 0 MPa
